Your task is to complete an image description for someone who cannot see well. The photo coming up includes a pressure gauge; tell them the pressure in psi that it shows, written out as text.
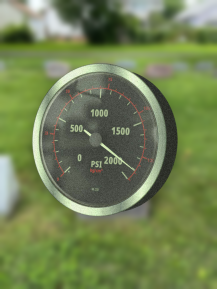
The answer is 1900 psi
